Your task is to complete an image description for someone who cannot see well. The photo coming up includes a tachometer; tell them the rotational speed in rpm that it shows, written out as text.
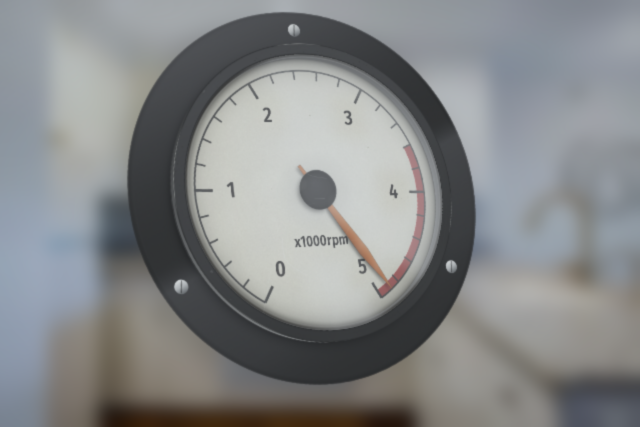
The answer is 4900 rpm
